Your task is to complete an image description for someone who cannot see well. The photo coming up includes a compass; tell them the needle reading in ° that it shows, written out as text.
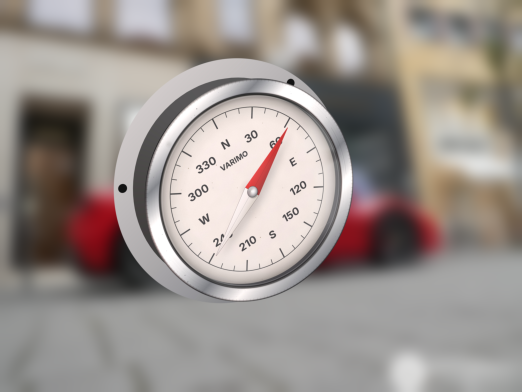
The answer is 60 °
